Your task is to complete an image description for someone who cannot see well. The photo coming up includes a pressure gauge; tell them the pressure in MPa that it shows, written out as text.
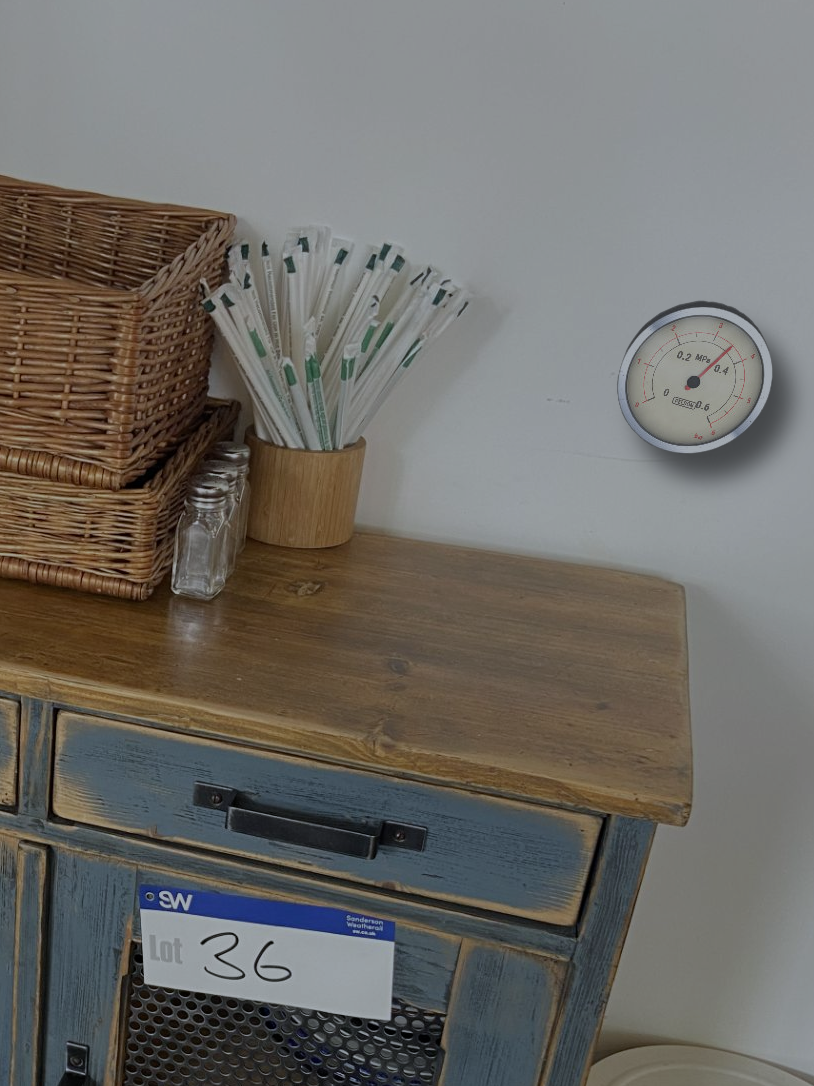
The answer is 0.35 MPa
